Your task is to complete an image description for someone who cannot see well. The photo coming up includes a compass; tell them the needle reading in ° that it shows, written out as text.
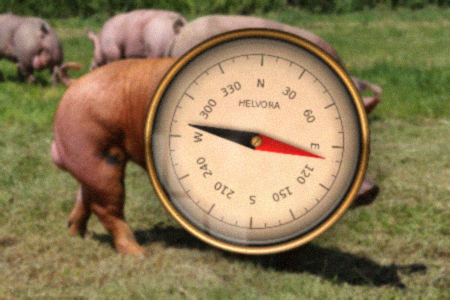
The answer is 100 °
